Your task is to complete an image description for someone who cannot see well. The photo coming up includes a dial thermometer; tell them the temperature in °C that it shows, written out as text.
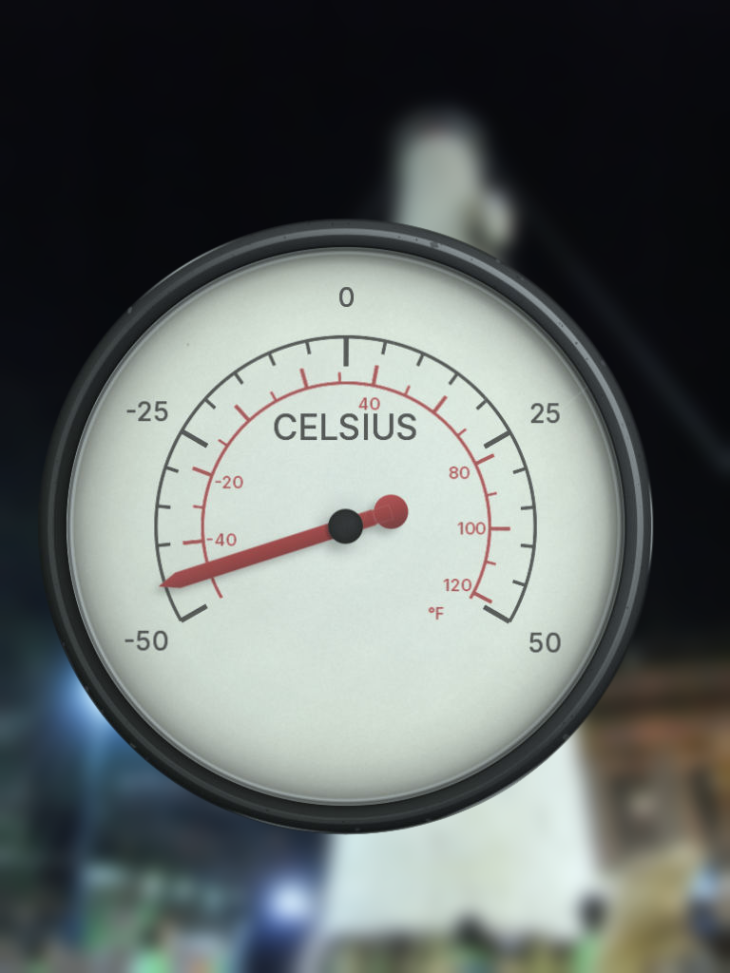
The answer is -45 °C
